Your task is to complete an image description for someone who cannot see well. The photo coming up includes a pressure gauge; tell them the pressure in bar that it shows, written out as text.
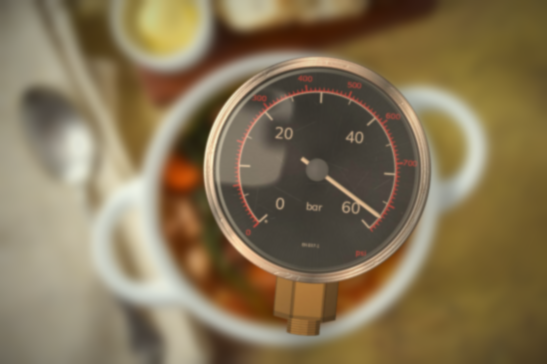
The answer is 57.5 bar
